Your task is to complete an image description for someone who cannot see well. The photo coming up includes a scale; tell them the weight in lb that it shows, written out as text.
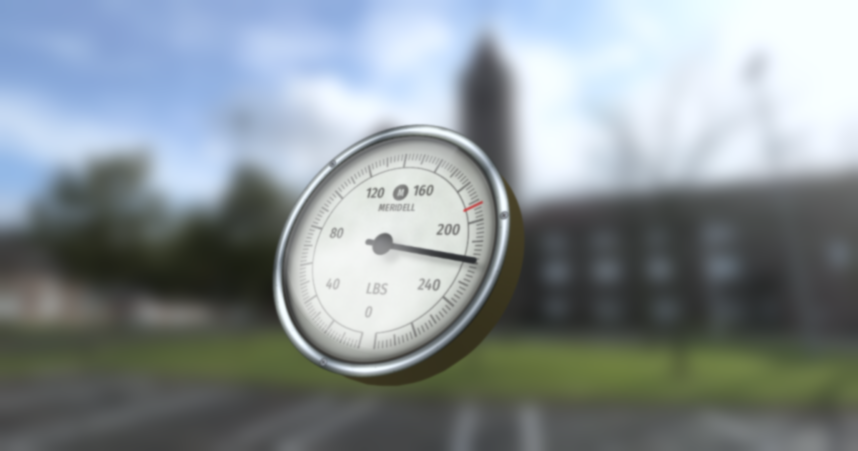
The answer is 220 lb
